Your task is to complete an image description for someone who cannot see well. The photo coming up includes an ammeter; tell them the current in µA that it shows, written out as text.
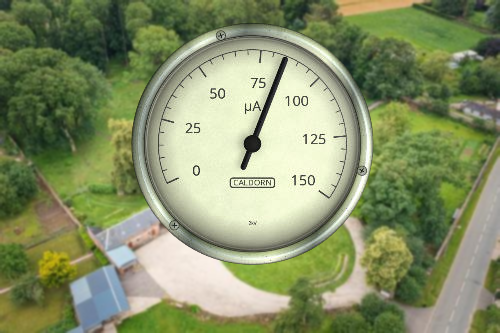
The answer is 85 µA
